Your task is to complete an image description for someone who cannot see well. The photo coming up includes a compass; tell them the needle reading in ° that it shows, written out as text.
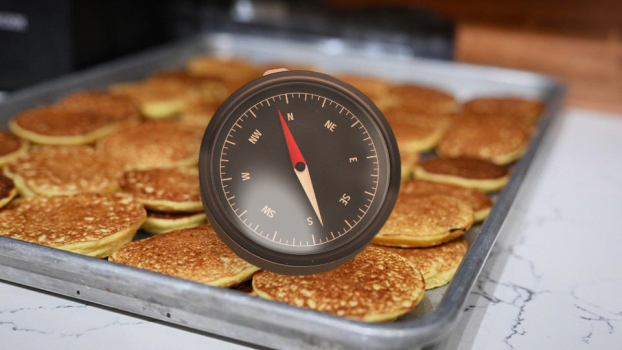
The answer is 350 °
